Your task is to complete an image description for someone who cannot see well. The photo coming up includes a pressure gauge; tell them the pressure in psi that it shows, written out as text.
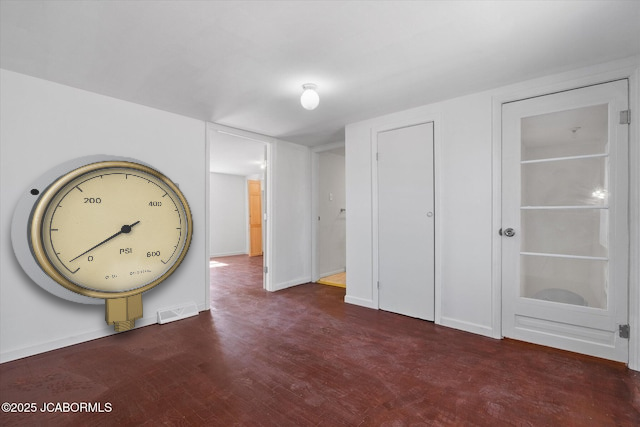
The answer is 25 psi
